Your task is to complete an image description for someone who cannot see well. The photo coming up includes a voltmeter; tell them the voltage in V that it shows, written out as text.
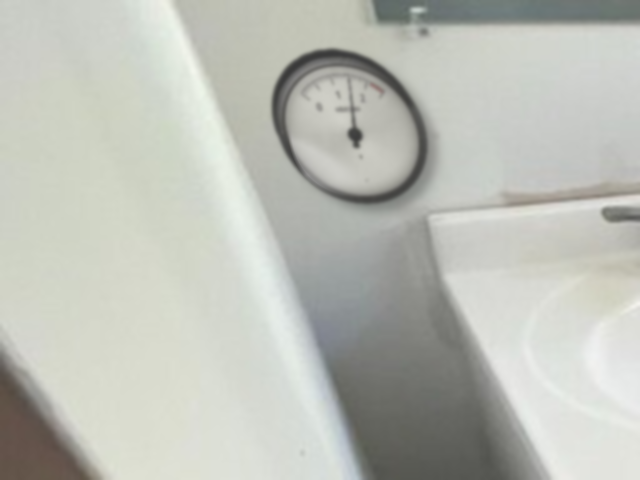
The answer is 1.5 V
